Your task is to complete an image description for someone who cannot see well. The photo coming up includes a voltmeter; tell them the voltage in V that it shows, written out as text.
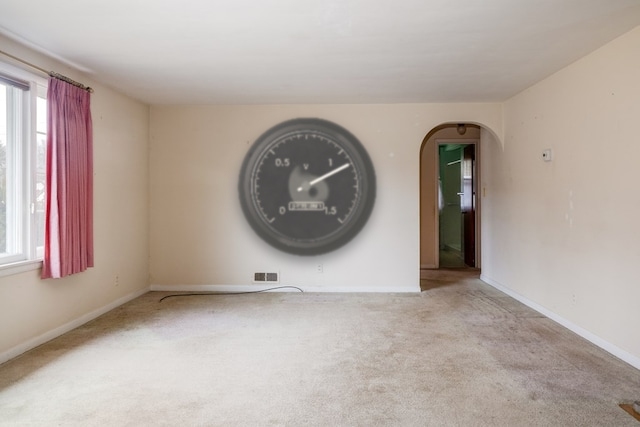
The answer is 1.1 V
